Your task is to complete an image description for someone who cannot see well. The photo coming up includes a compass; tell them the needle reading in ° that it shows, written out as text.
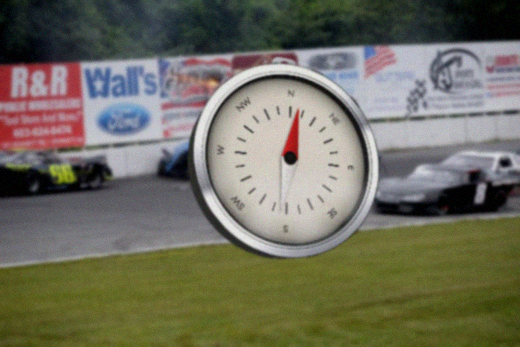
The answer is 7.5 °
